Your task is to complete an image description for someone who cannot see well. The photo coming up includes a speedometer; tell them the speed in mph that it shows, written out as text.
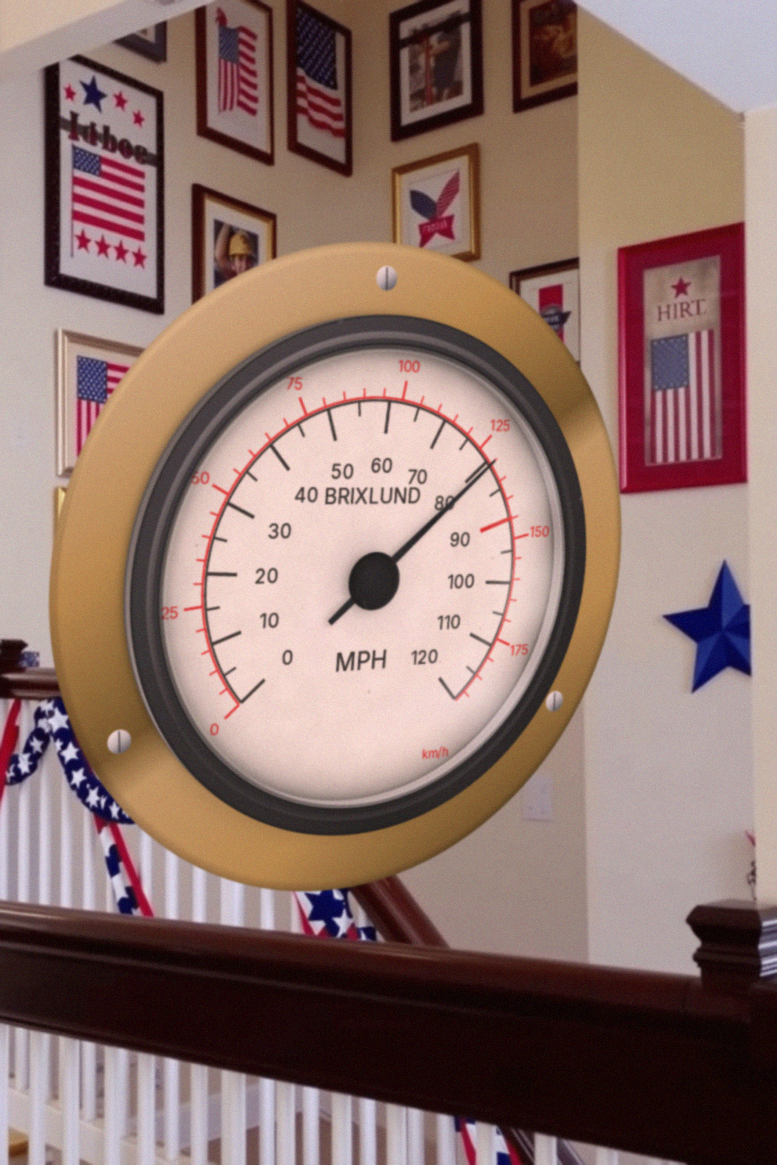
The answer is 80 mph
